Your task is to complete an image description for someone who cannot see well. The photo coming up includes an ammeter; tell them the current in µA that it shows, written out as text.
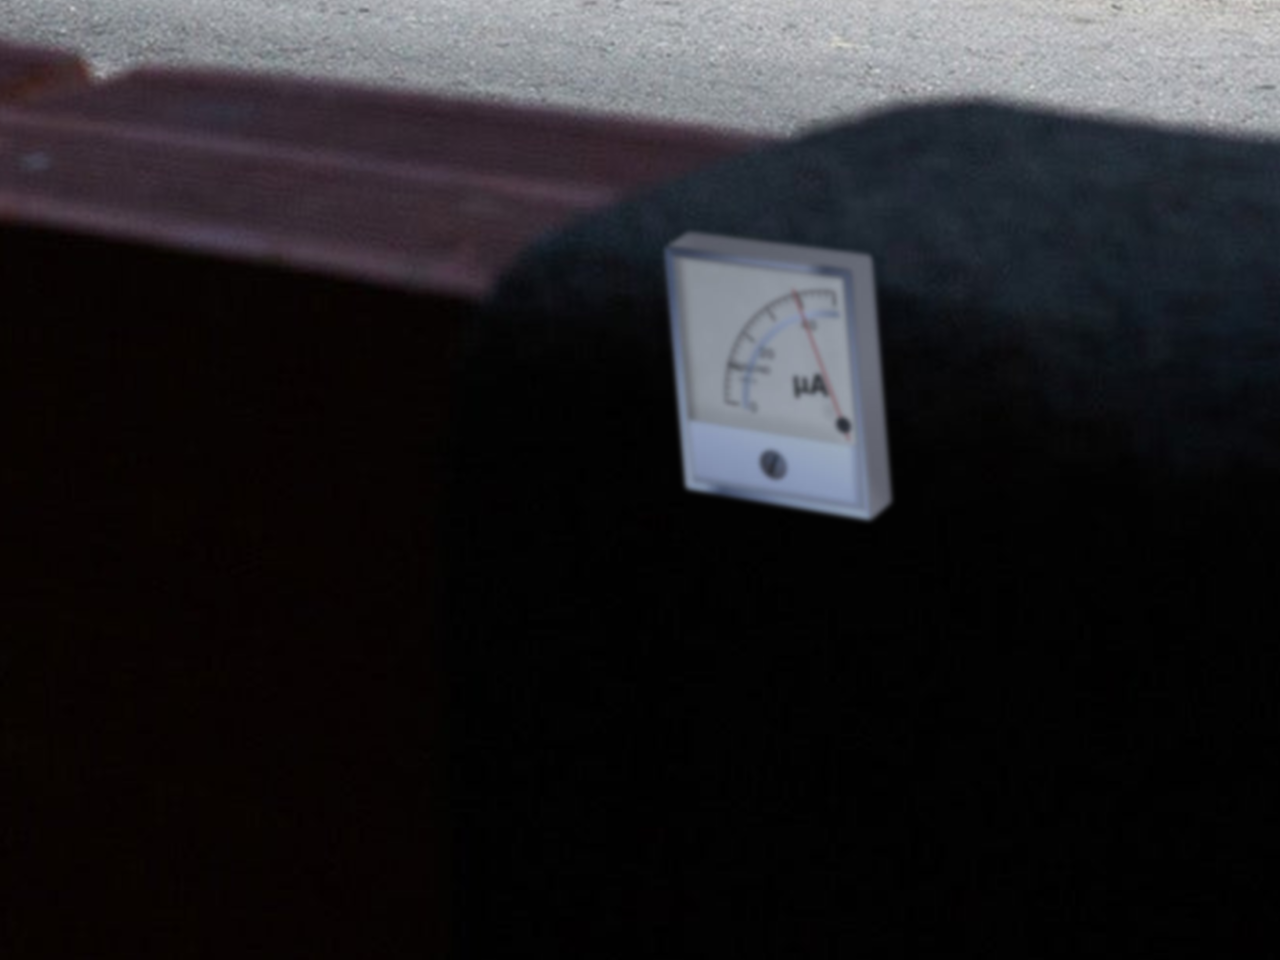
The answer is 40 µA
